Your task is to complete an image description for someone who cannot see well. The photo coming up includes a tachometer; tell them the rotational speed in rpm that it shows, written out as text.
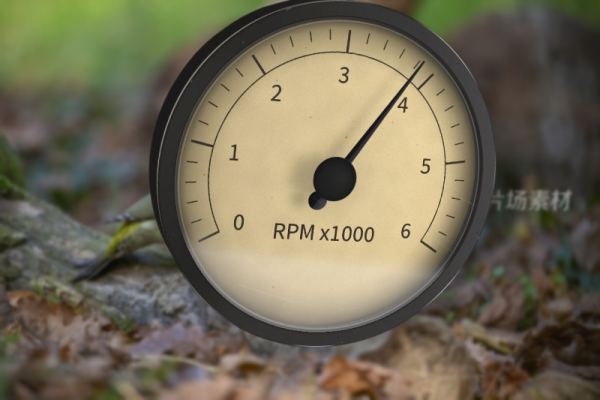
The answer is 3800 rpm
